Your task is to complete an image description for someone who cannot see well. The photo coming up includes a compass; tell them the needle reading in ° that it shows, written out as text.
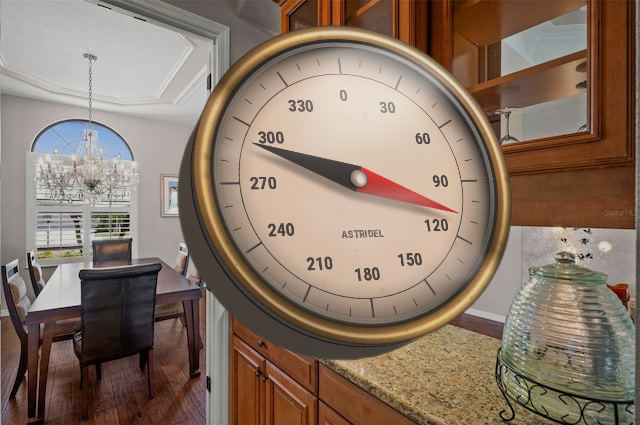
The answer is 110 °
